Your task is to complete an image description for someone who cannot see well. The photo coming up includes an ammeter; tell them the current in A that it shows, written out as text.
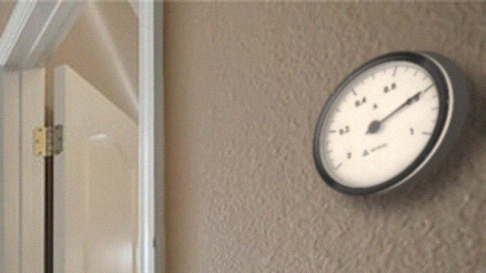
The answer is 0.8 A
